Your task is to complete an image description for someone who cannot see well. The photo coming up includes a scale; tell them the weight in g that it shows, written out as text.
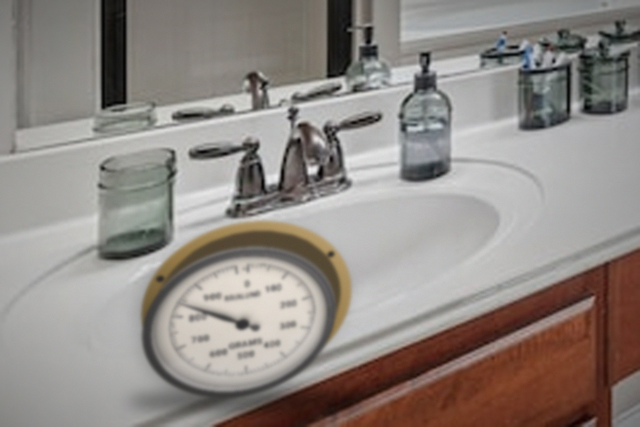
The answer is 850 g
